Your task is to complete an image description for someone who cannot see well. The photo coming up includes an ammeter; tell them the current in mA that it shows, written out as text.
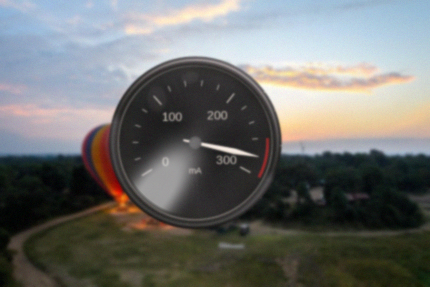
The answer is 280 mA
